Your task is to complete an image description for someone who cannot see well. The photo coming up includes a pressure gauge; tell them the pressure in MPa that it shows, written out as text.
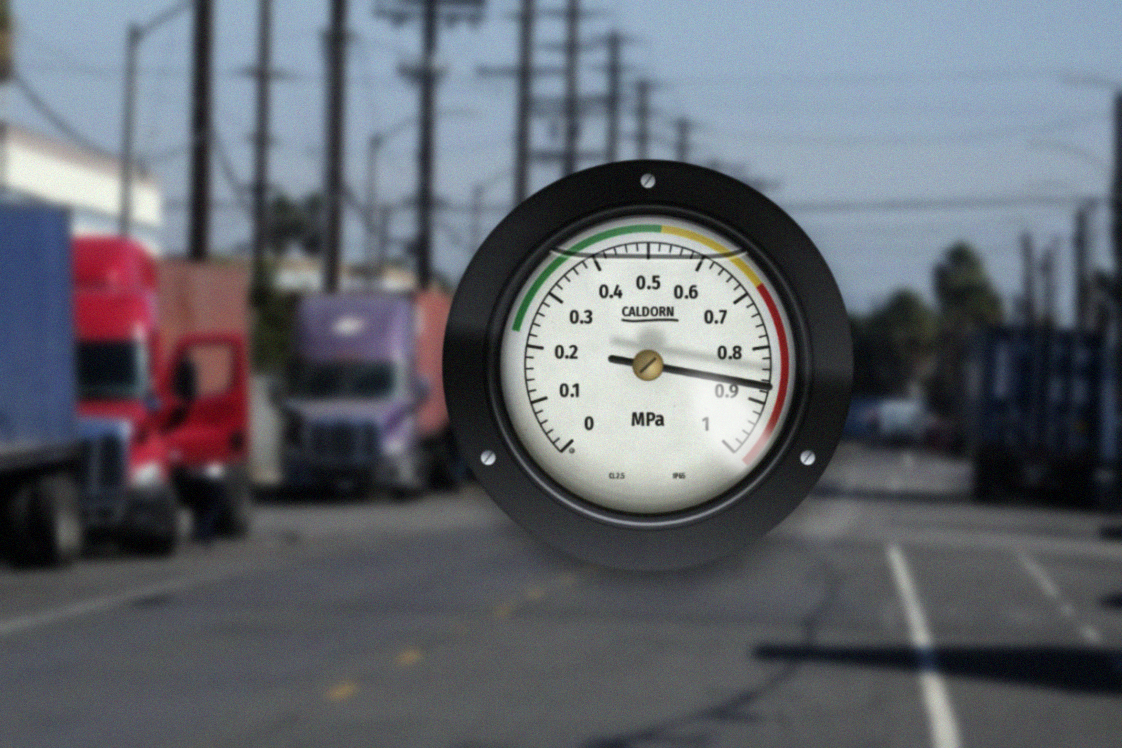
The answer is 0.87 MPa
